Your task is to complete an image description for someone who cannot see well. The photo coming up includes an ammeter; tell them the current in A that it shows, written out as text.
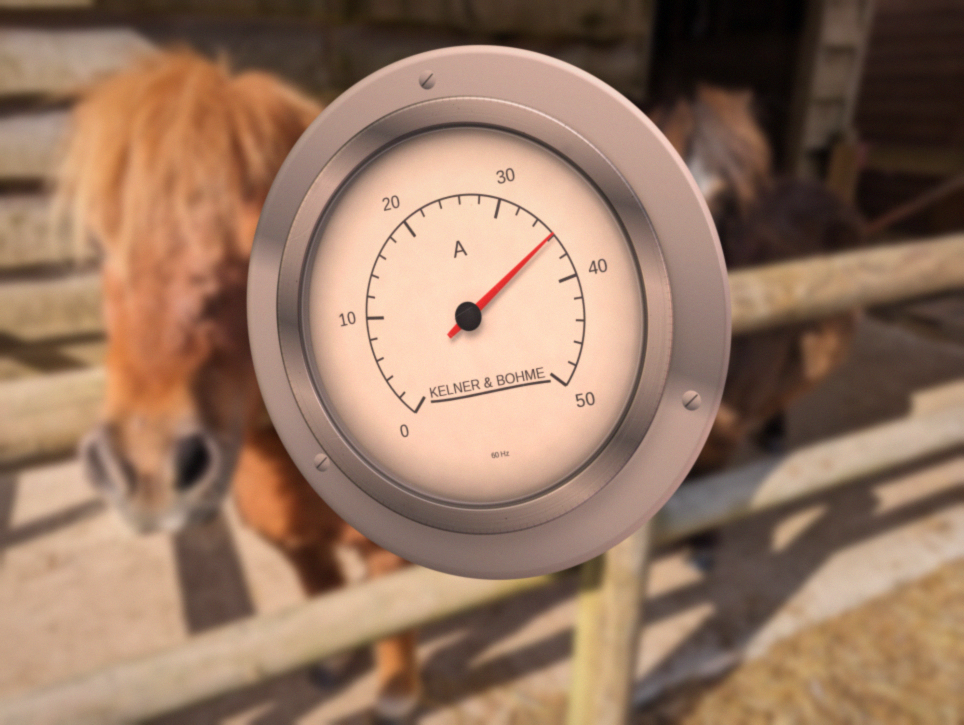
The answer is 36 A
